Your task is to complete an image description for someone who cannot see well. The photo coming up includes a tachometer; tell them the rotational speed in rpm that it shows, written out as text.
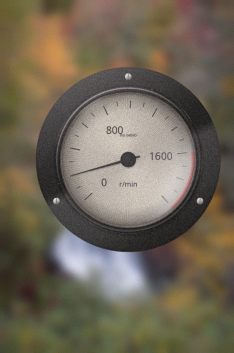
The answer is 200 rpm
